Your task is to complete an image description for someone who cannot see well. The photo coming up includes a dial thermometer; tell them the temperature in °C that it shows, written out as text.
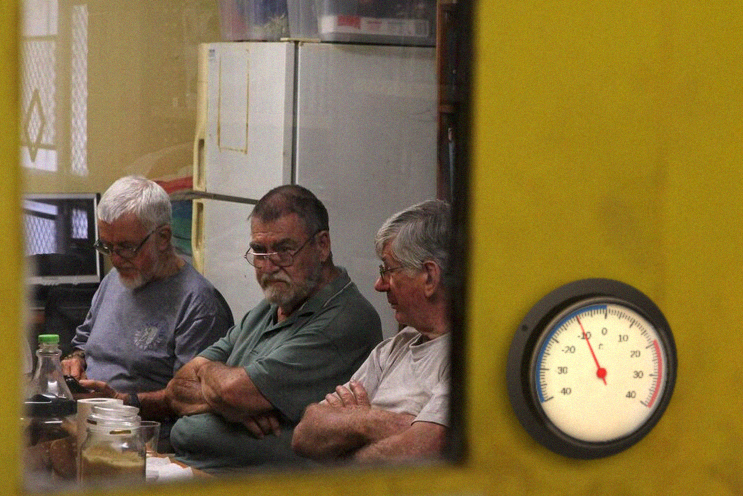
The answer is -10 °C
